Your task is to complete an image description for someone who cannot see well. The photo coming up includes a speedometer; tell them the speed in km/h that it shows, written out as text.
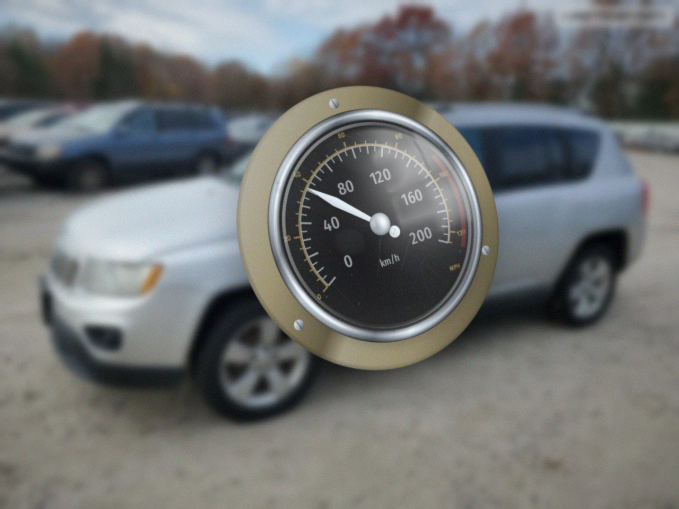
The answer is 60 km/h
